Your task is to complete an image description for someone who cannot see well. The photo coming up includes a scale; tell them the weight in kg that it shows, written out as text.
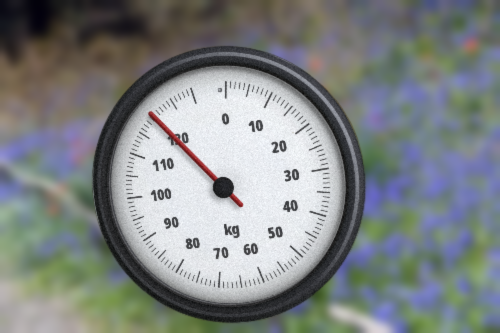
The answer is 120 kg
